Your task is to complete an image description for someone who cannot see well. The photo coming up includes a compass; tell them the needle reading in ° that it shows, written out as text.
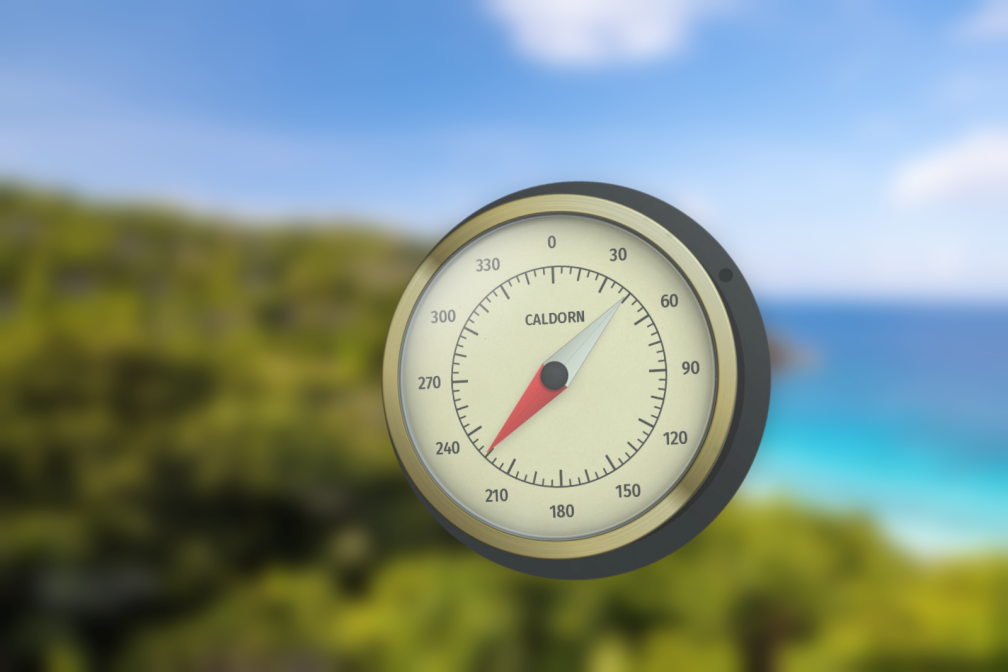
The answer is 225 °
